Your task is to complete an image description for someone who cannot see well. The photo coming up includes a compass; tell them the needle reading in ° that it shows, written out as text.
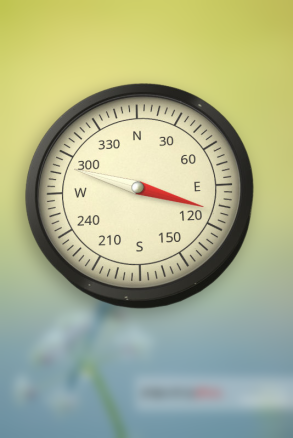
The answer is 110 °
